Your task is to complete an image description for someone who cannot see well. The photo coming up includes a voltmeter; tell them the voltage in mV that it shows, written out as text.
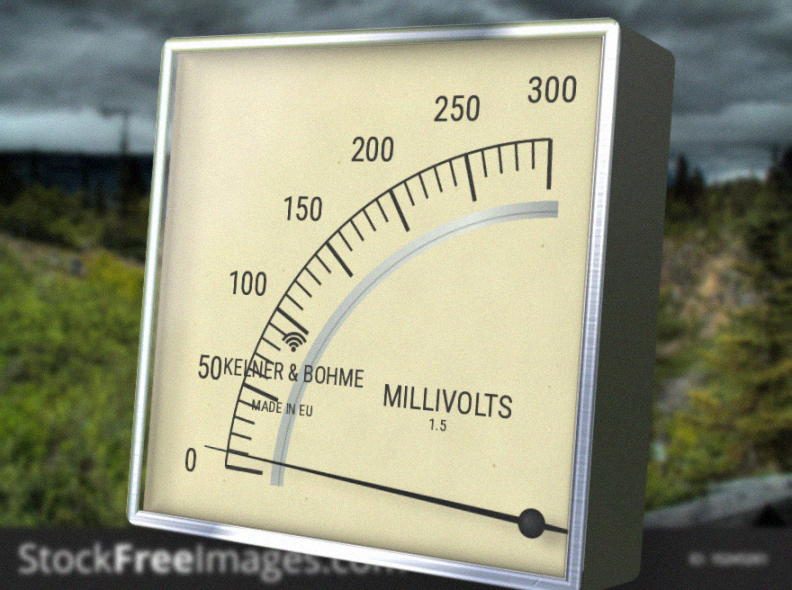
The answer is 10 mV
